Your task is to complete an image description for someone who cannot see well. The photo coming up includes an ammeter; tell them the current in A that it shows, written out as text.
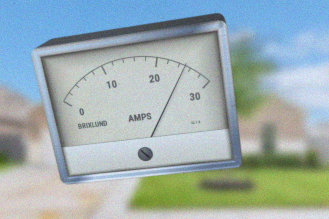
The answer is 25 A
